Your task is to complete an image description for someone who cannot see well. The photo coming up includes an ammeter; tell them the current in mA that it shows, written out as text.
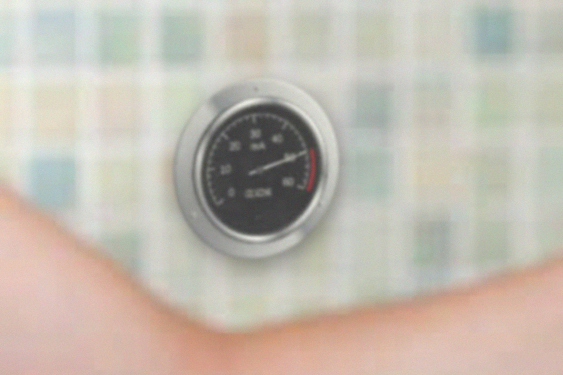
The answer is 50 mA
